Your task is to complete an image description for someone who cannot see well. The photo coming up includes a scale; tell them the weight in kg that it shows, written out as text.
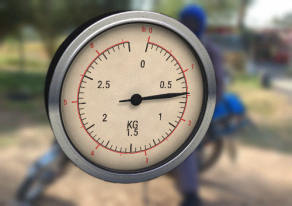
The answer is 0.65 kg
